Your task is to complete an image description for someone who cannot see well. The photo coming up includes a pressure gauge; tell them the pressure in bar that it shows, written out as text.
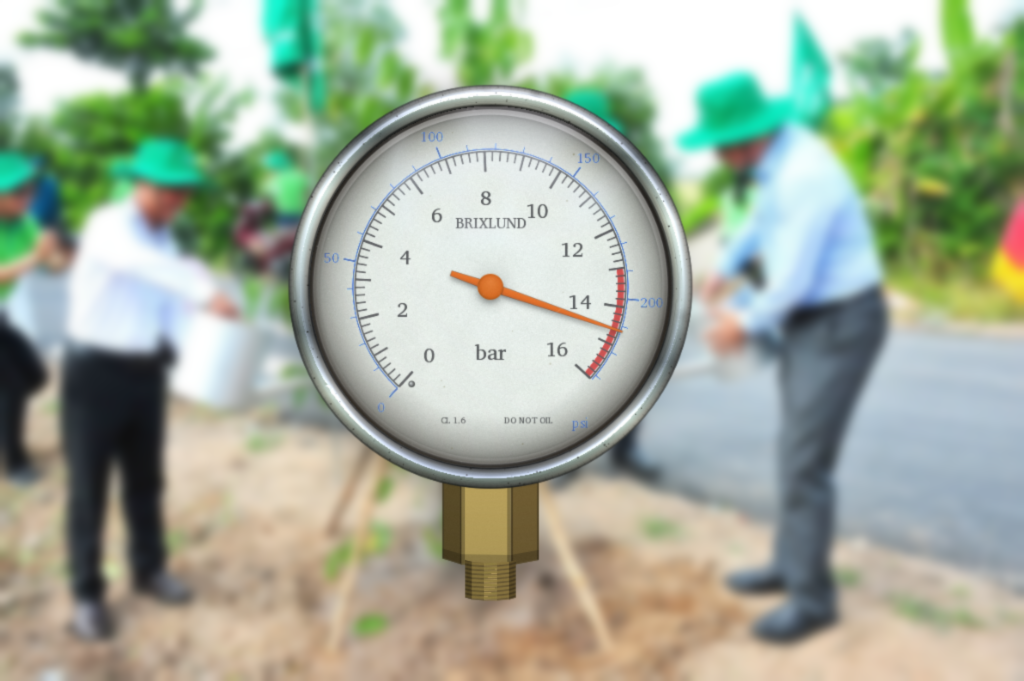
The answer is 14.6 bar
